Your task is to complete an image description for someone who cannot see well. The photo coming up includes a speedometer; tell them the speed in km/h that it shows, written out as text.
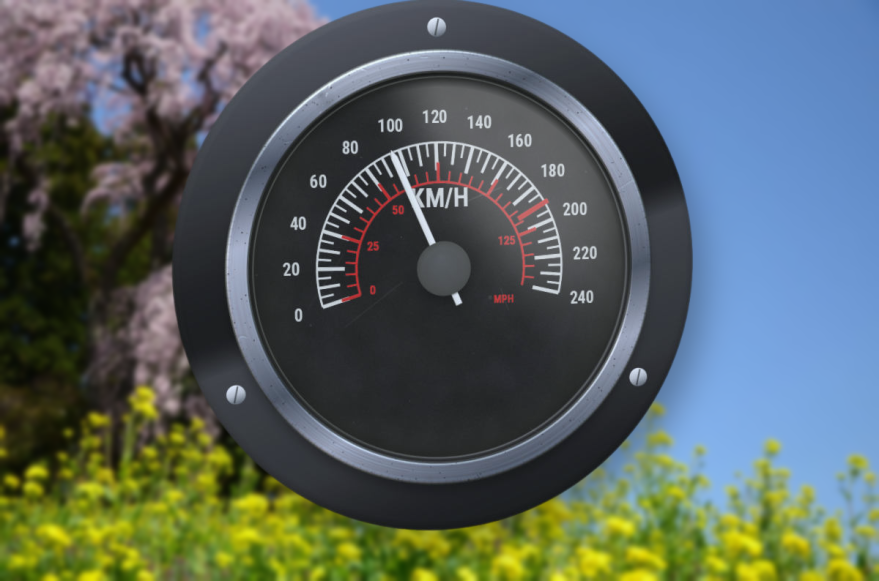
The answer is 95 km/h
